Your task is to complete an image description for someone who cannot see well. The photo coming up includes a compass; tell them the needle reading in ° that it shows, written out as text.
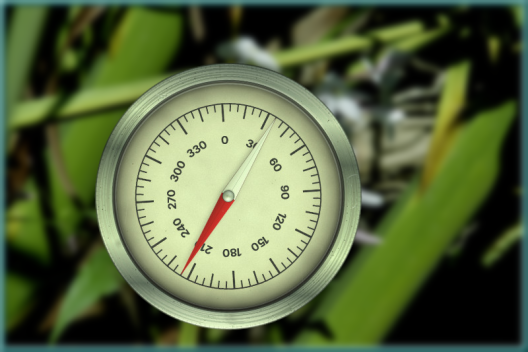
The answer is 215 °
